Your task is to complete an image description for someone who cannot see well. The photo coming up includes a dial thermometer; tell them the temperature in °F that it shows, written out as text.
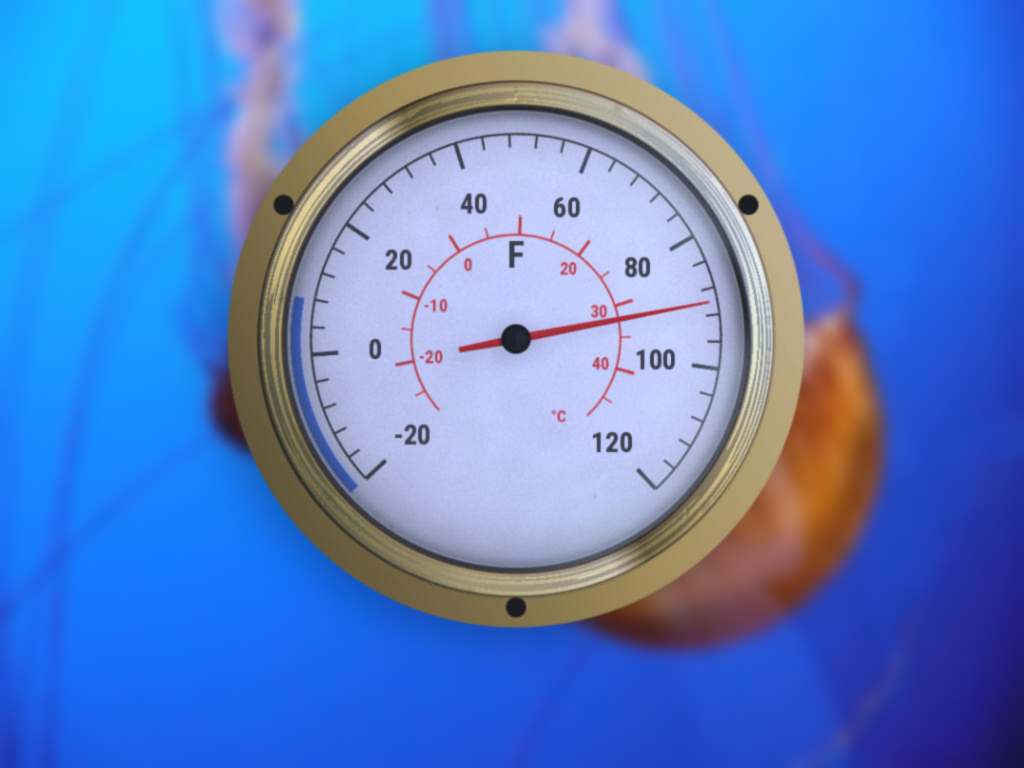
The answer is 90 °F
